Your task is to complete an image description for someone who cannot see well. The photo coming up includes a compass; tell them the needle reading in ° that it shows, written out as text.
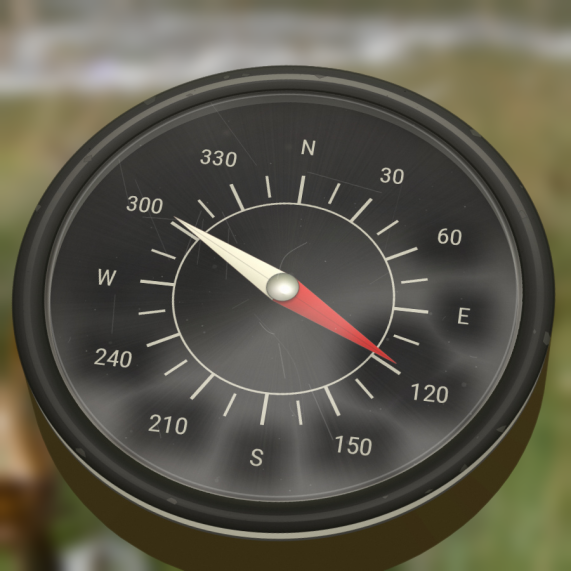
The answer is 120 °
